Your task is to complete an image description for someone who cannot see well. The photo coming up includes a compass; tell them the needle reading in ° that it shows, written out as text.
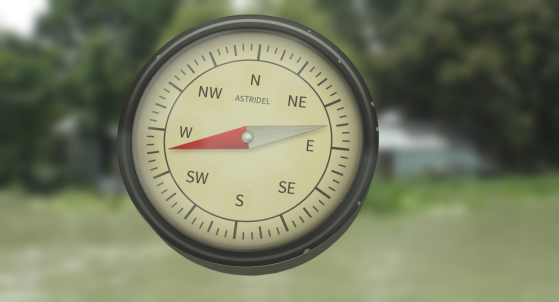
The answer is 255 °
